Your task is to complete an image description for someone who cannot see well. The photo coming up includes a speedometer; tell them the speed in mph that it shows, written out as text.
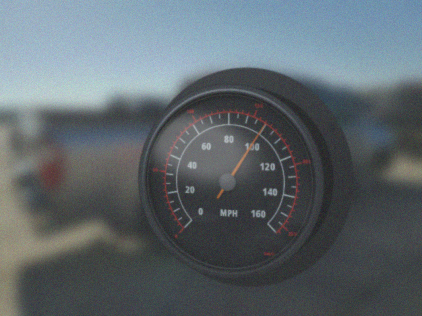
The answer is 100 mph
